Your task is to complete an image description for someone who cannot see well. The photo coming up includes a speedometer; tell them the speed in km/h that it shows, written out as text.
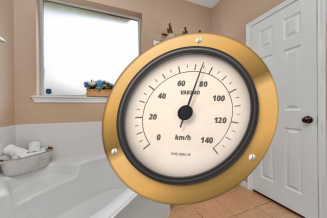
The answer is 75 km/h
